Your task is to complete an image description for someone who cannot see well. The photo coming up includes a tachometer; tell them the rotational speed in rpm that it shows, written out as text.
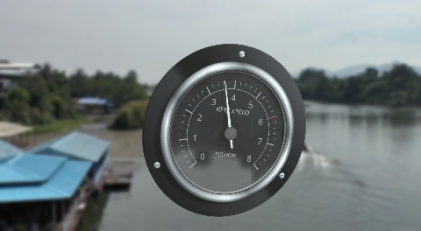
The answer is 3600 rpm
